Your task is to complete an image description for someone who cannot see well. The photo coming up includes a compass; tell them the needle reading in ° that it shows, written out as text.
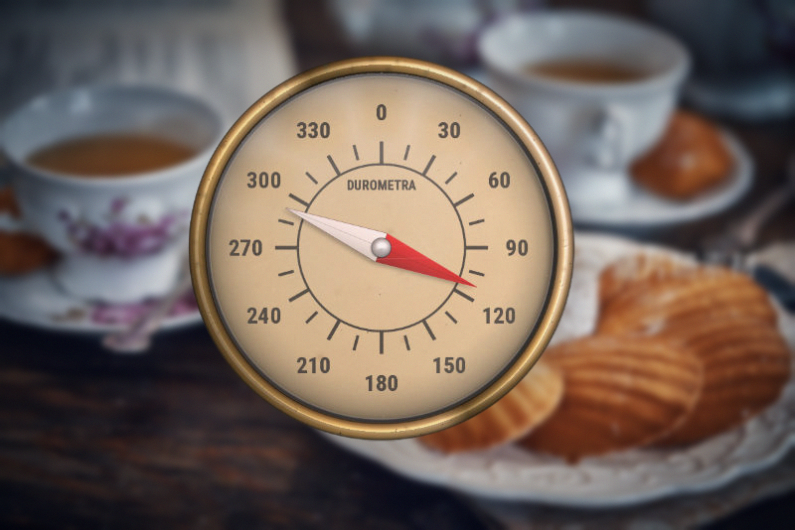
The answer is 112.5 °
